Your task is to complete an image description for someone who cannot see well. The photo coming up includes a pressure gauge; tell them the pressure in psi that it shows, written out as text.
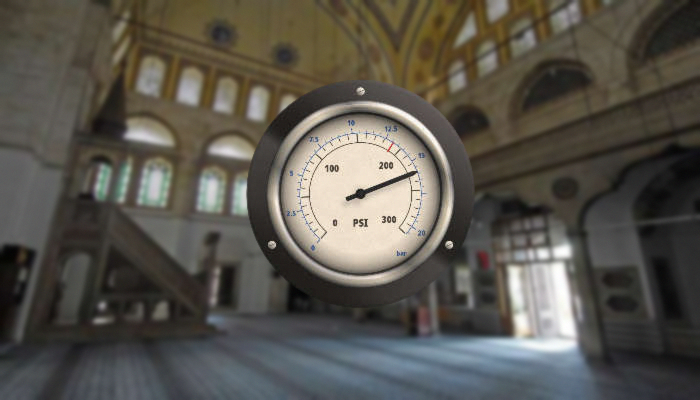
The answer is 230 psi
